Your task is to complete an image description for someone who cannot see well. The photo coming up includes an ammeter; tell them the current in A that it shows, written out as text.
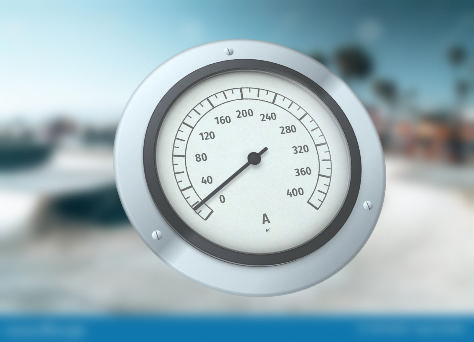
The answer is 15 A
